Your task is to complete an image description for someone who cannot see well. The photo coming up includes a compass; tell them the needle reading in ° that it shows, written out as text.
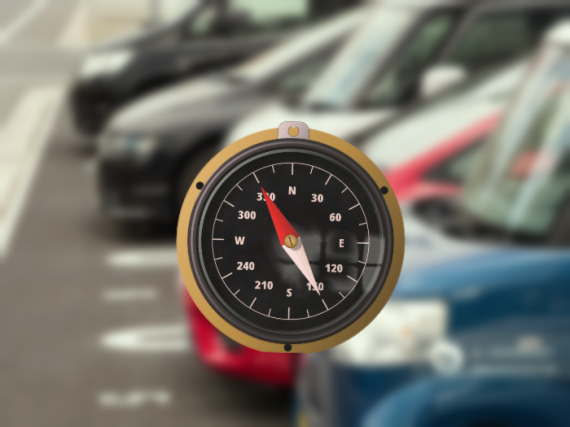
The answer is 330 °
